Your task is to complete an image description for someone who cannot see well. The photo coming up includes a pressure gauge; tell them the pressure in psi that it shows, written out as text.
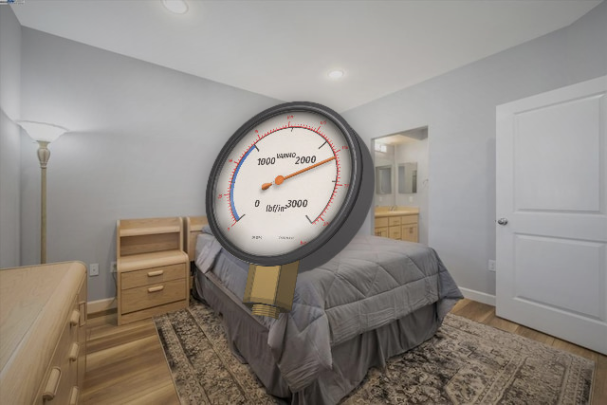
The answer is 2250 psi
